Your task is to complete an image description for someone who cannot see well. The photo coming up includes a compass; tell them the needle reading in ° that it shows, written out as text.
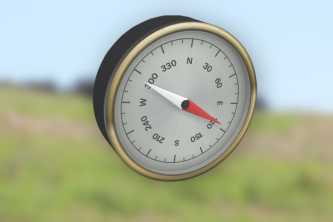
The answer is 115 °
